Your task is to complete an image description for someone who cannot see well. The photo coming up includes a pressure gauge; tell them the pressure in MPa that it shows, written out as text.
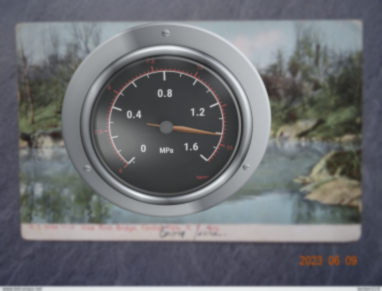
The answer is 1.4 MPa
